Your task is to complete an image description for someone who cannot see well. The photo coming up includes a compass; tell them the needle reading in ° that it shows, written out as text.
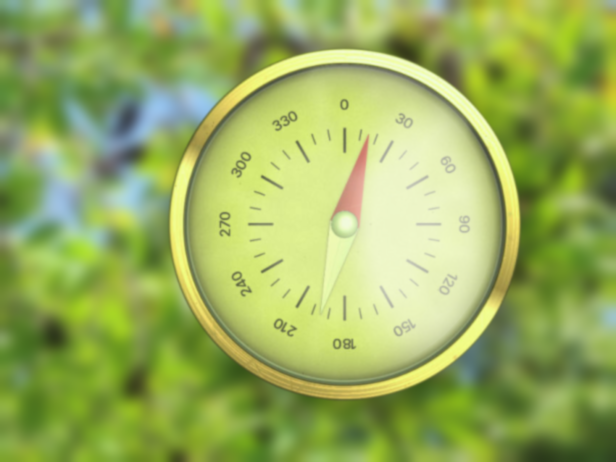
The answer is 15 °
